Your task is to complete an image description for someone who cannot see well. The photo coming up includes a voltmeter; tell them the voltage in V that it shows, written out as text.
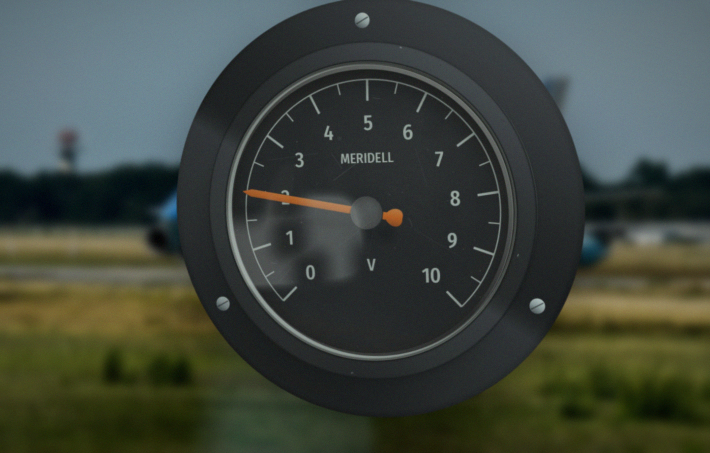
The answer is 2 V
